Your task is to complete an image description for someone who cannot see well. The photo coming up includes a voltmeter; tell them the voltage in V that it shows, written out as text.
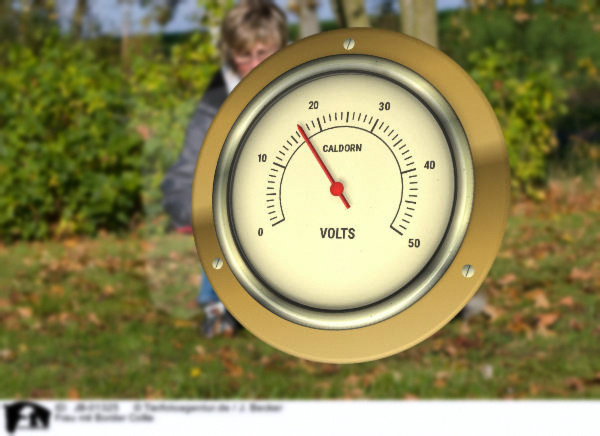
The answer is 17 V
